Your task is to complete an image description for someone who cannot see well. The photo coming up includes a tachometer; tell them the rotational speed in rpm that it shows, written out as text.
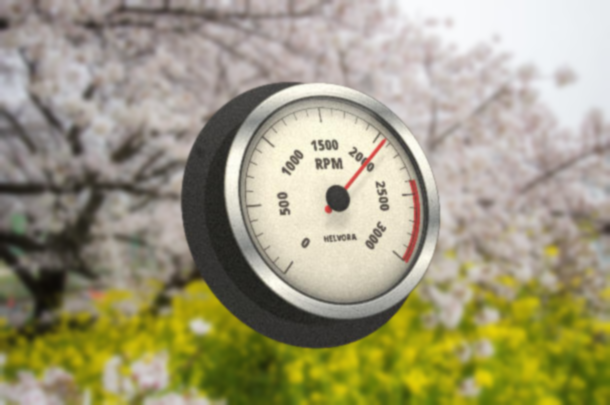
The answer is 2050 rpm
